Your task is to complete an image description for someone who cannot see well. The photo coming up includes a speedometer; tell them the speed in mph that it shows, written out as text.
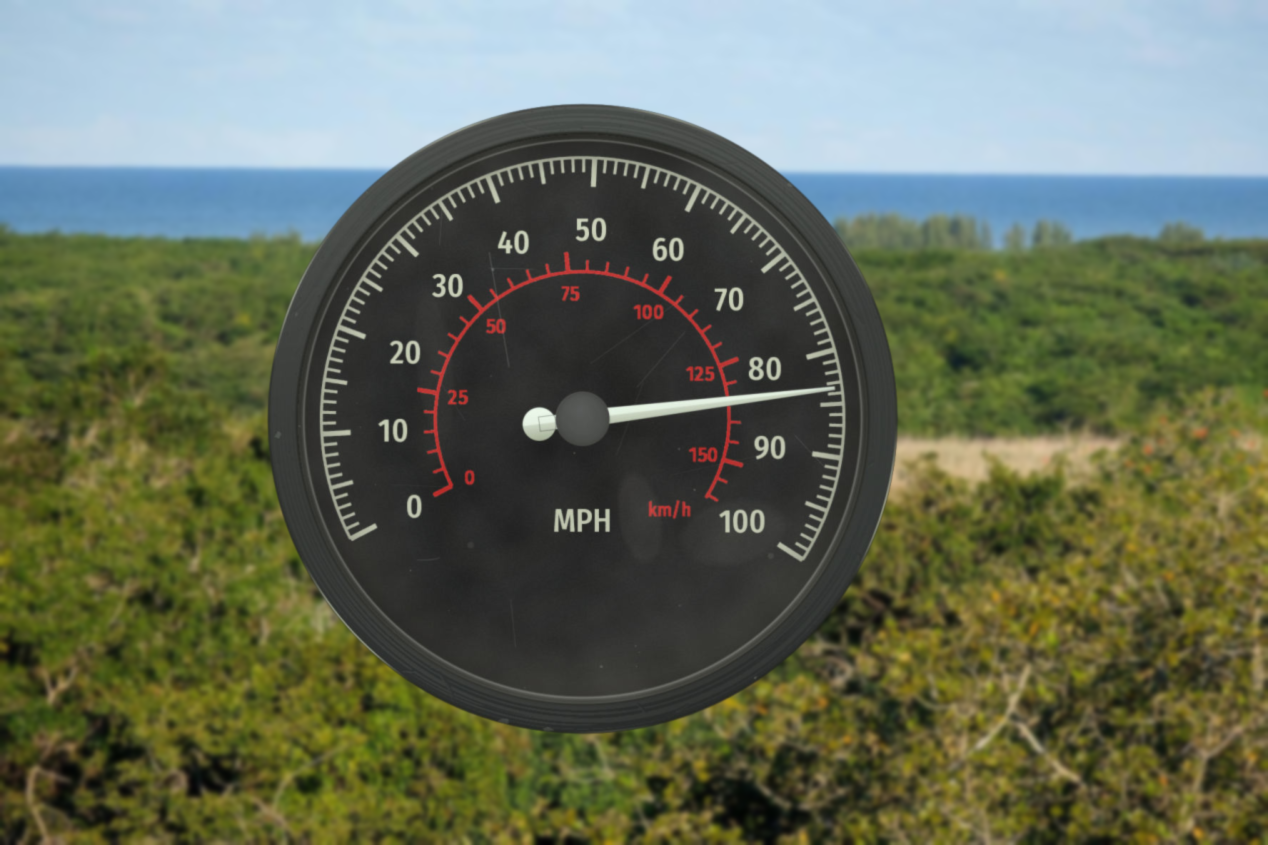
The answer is 83.5 mph
